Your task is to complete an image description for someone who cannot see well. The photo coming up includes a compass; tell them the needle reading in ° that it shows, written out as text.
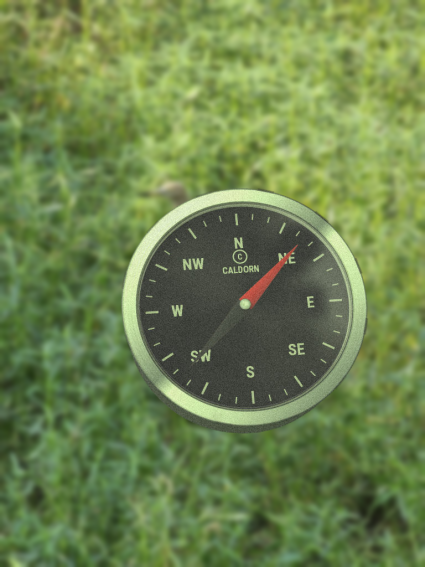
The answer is 45 °
